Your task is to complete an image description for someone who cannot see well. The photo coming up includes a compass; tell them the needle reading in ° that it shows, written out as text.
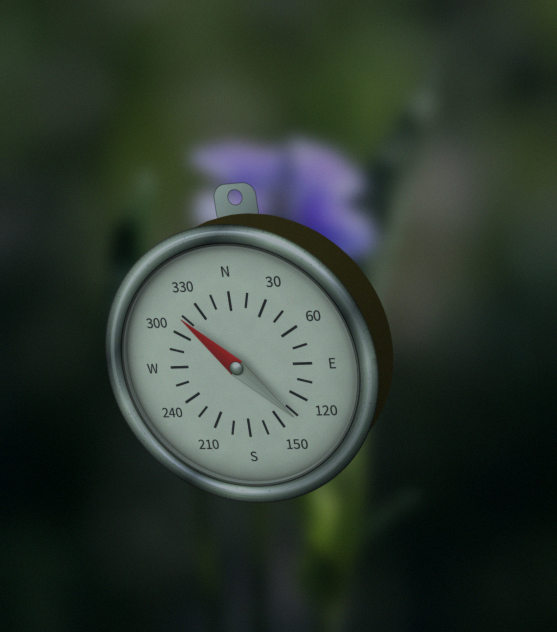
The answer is 315 °
